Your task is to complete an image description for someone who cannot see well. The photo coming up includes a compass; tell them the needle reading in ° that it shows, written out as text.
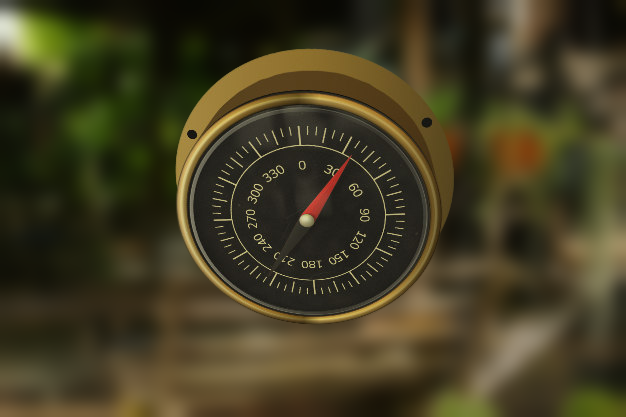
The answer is 35 °
